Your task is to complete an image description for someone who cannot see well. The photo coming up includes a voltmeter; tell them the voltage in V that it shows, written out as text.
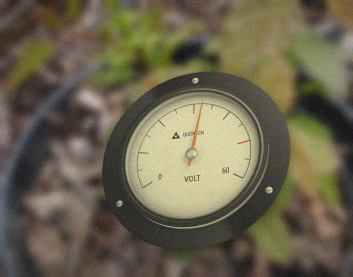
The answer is 32.5 V
